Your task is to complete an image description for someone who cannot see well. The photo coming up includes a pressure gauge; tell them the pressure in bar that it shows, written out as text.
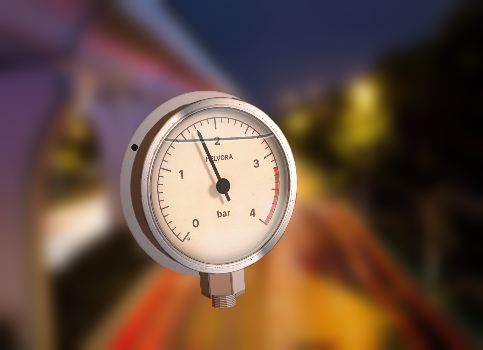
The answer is 1.7 bar
